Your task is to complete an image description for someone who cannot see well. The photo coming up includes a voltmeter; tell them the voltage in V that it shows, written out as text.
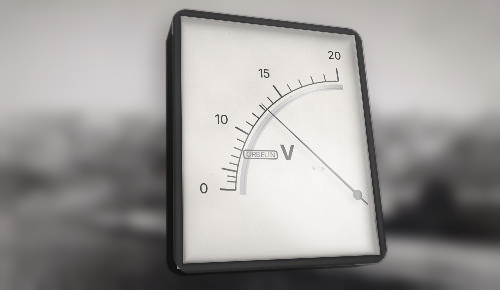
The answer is 13 V
